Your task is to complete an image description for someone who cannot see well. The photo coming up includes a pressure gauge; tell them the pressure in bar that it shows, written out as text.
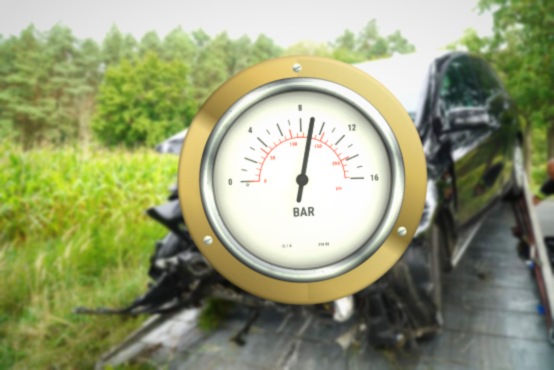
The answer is 9 bar
